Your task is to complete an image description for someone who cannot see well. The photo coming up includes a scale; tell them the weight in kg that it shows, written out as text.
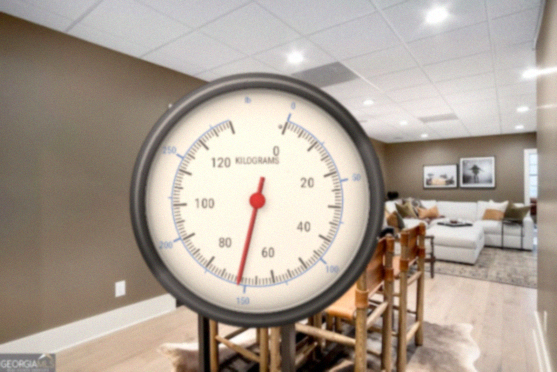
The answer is 70 kg
